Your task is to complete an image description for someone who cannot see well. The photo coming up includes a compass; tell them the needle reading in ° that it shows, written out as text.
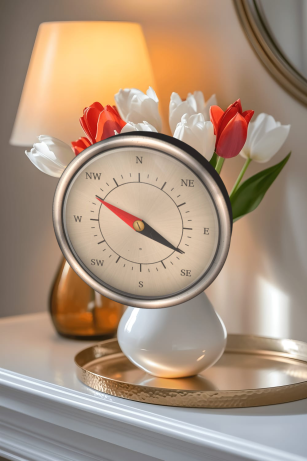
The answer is 300 °
